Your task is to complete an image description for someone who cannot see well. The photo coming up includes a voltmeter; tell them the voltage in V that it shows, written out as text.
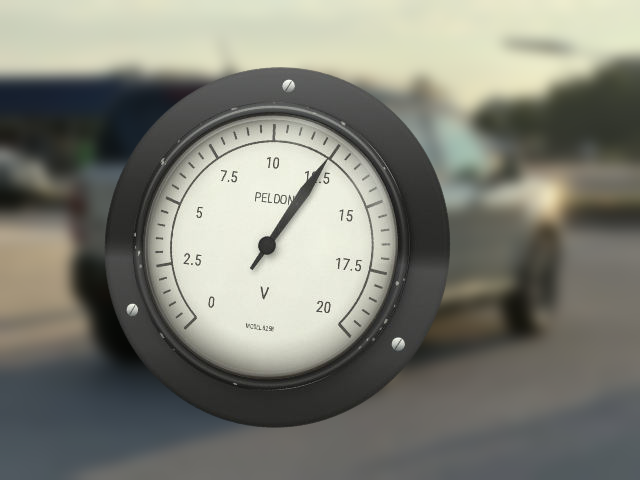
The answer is 12.5 V
